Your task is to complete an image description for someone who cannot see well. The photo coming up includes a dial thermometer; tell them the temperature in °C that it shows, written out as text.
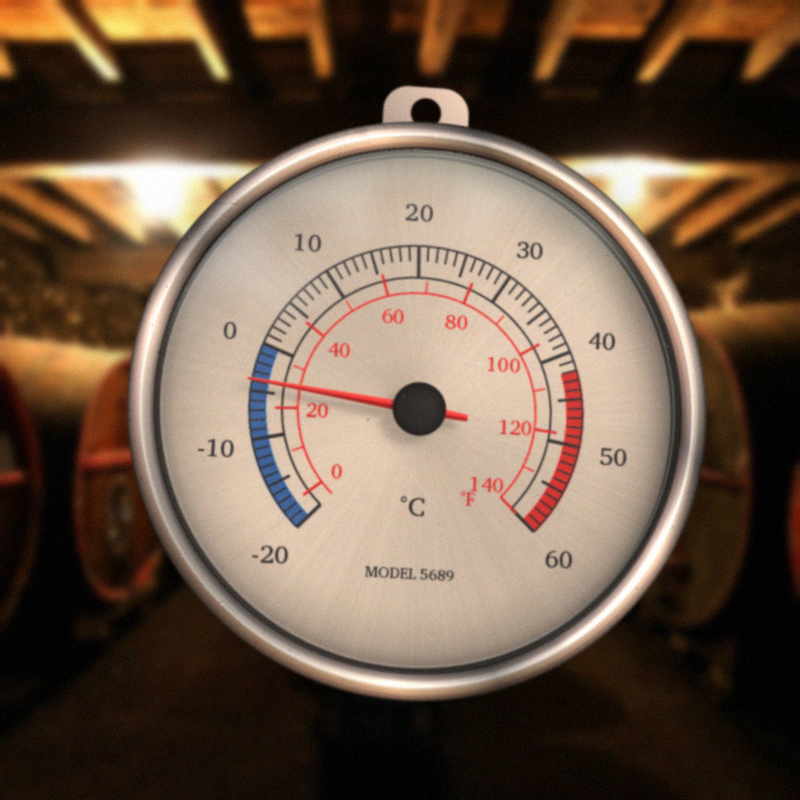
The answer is -4 °C
